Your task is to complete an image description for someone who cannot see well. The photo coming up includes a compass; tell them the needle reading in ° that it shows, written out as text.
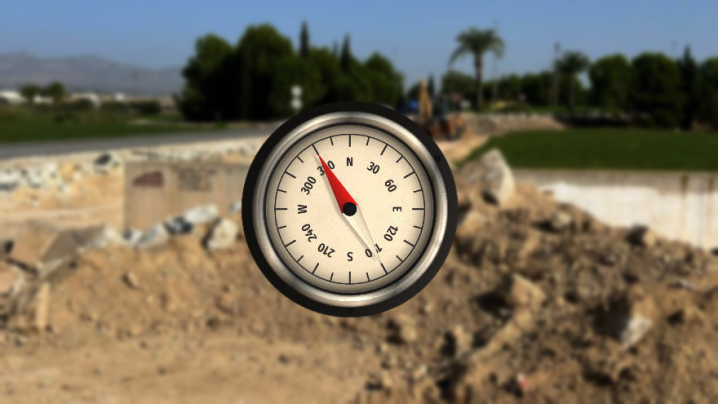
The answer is 330 °
